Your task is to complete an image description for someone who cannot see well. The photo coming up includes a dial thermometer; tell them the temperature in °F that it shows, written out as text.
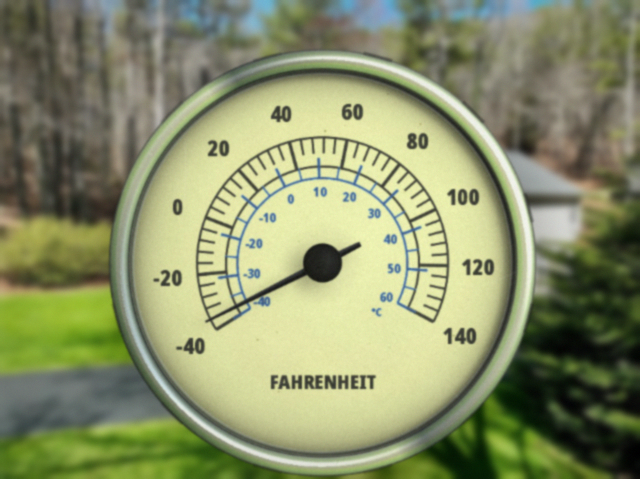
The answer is -36 °F
